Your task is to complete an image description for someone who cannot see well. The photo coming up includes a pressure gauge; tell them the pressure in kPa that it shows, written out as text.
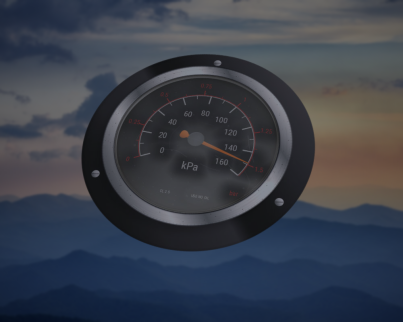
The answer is 150 kPa
